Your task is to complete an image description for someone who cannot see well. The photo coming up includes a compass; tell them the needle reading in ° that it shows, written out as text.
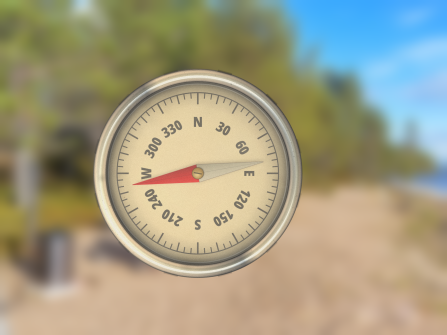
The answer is 260 °
